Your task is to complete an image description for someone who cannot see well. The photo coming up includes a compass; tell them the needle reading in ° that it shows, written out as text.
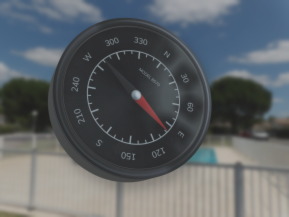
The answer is 100 °
